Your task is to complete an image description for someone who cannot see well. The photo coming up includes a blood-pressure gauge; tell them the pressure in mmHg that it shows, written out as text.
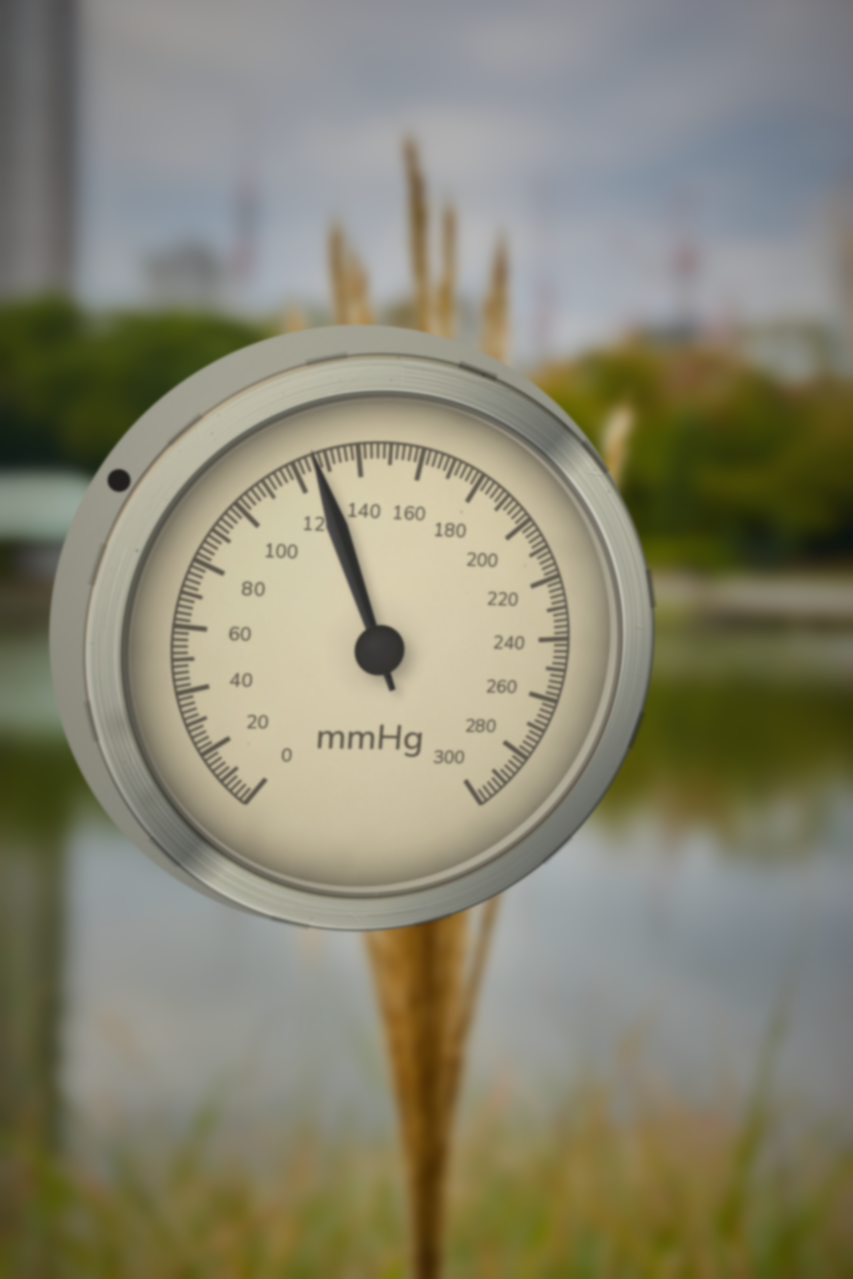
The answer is 126 mmHg
